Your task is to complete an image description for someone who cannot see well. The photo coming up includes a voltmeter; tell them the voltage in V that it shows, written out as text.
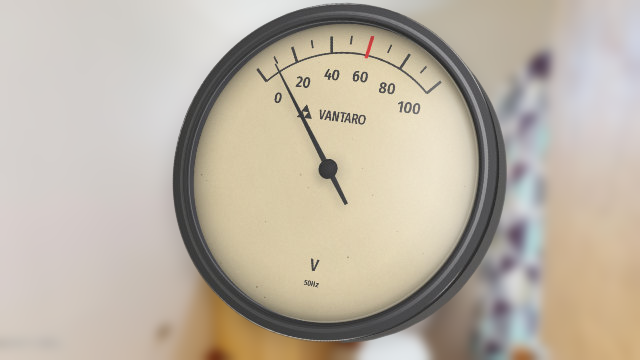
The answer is 10 V
